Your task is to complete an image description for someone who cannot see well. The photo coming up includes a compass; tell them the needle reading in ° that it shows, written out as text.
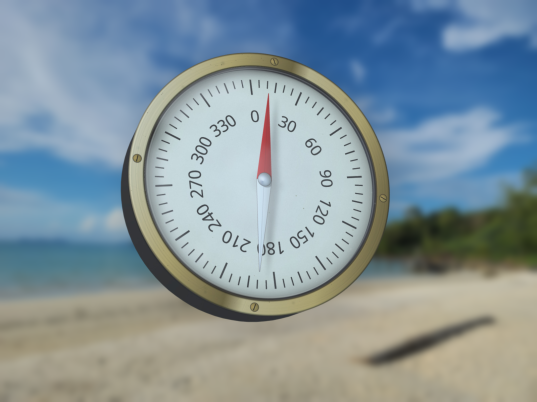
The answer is 10 °
